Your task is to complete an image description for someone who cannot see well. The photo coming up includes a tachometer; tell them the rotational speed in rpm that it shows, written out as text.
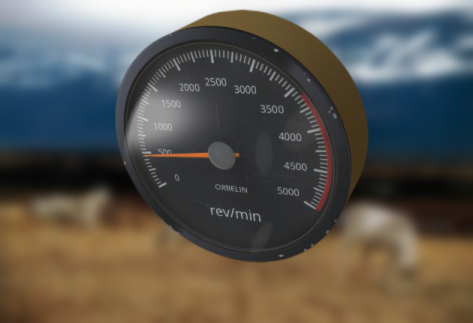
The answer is 500 rpm
